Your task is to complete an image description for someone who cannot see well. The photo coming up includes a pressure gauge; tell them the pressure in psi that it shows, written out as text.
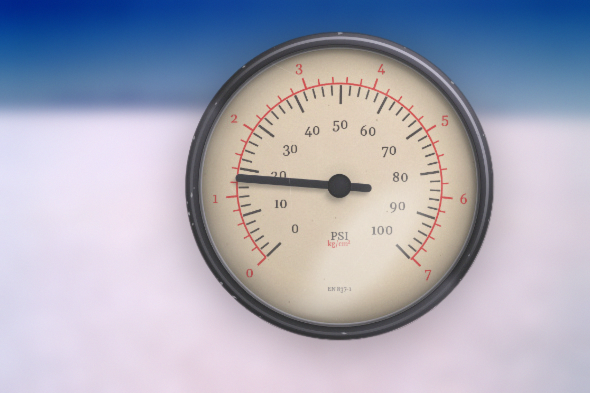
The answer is 18 psi
